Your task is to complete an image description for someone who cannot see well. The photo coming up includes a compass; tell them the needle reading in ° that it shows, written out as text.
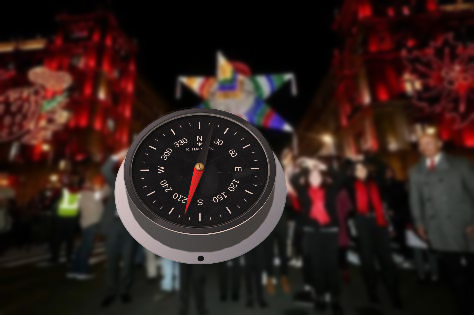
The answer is 195 °
